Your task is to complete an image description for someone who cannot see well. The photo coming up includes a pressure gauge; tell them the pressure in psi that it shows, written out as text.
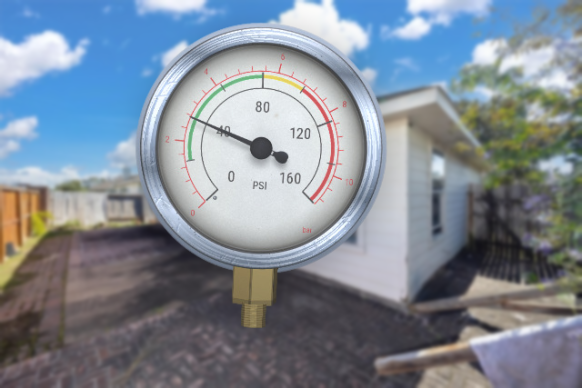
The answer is 40 psi
